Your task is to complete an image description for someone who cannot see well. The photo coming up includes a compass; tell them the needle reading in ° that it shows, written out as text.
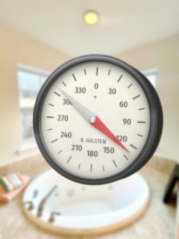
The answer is 127.5 °
